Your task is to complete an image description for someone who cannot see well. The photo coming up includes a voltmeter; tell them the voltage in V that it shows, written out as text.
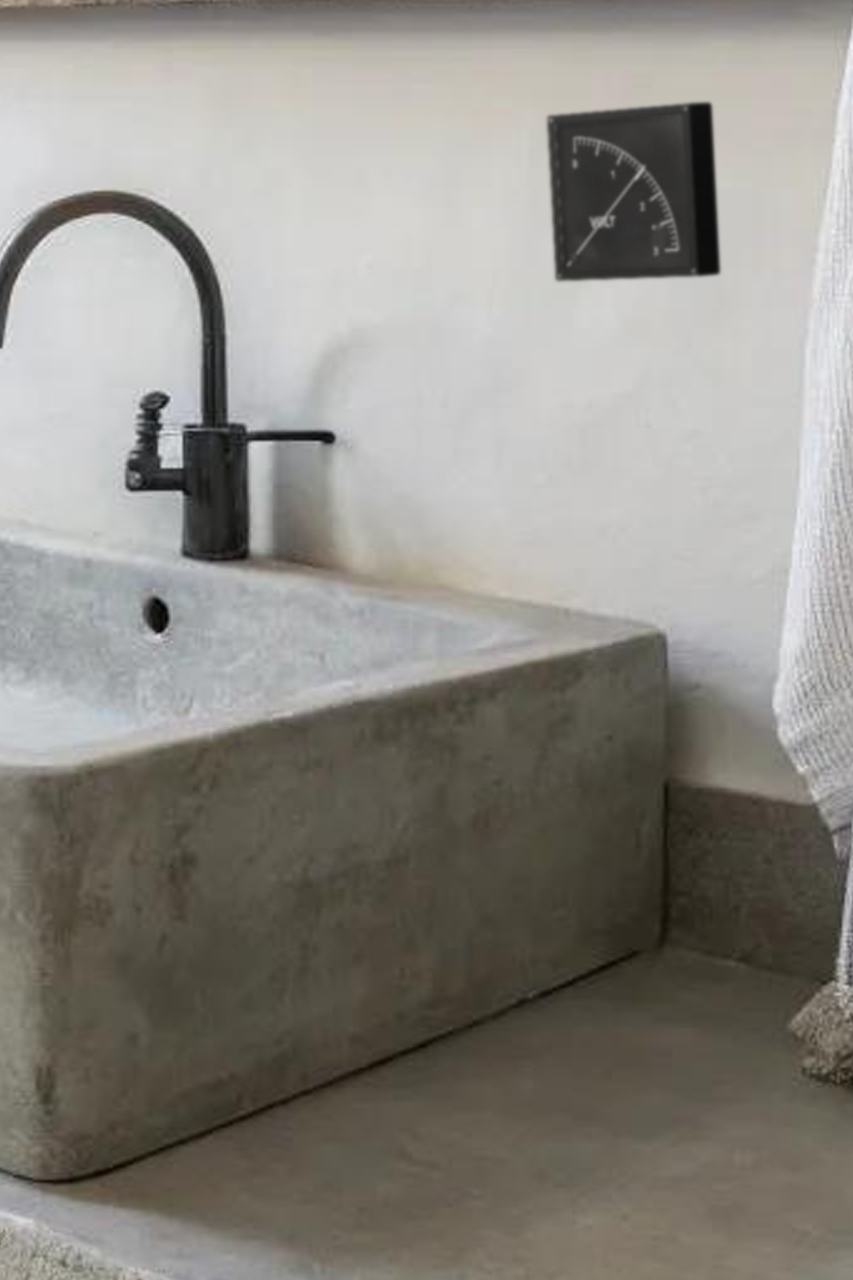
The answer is 1.5 V
